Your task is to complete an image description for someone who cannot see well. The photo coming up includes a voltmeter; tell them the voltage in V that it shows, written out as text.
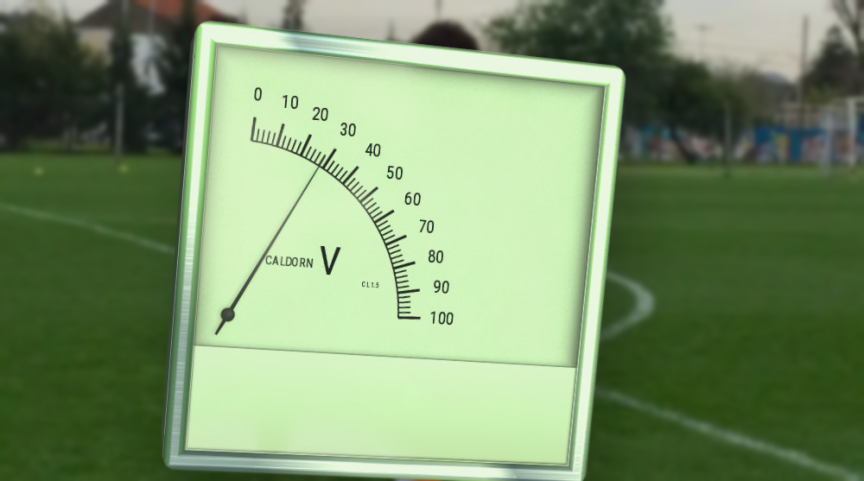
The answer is 28 V
